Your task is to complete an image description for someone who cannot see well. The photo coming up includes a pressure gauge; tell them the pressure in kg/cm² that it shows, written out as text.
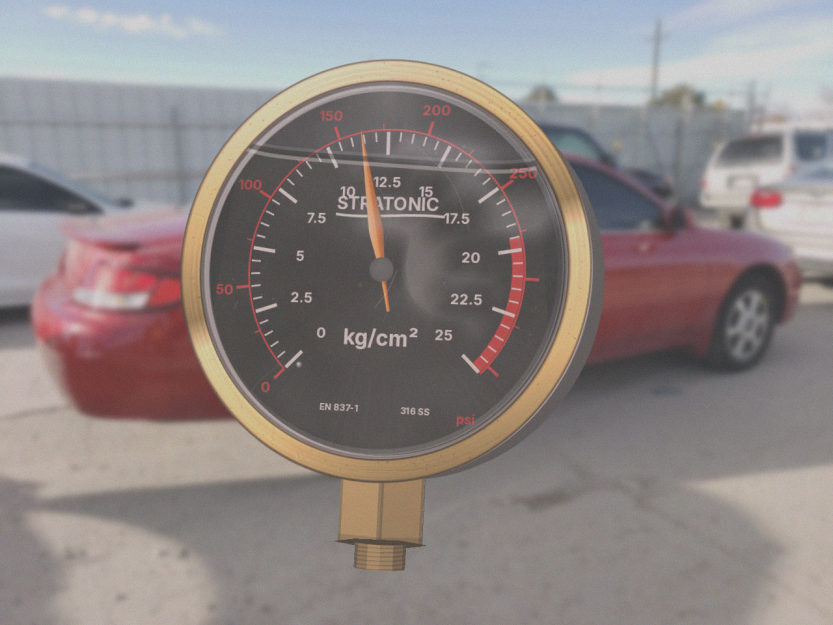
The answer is 11.5 kg/cm²
